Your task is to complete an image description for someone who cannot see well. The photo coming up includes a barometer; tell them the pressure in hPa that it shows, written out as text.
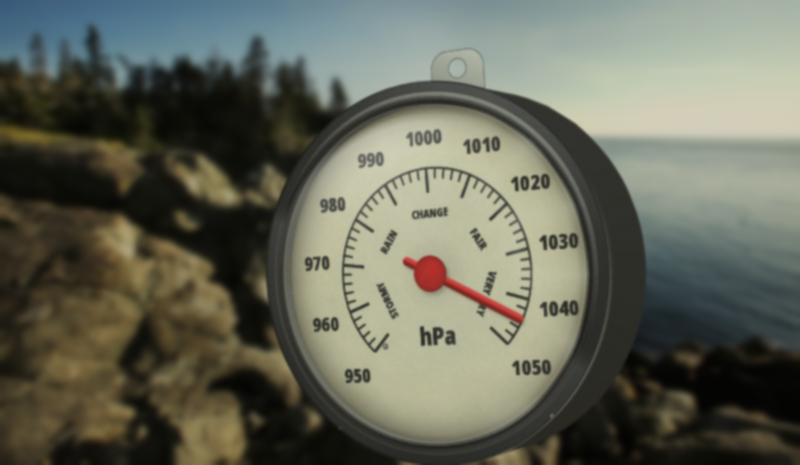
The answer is 1044 hPa
